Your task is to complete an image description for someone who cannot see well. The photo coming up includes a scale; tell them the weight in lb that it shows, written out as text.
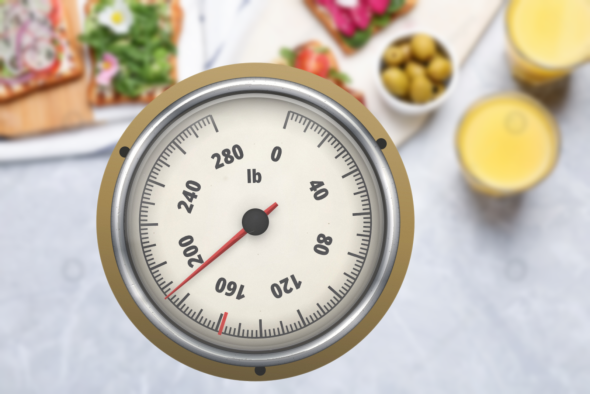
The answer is 186 lb
